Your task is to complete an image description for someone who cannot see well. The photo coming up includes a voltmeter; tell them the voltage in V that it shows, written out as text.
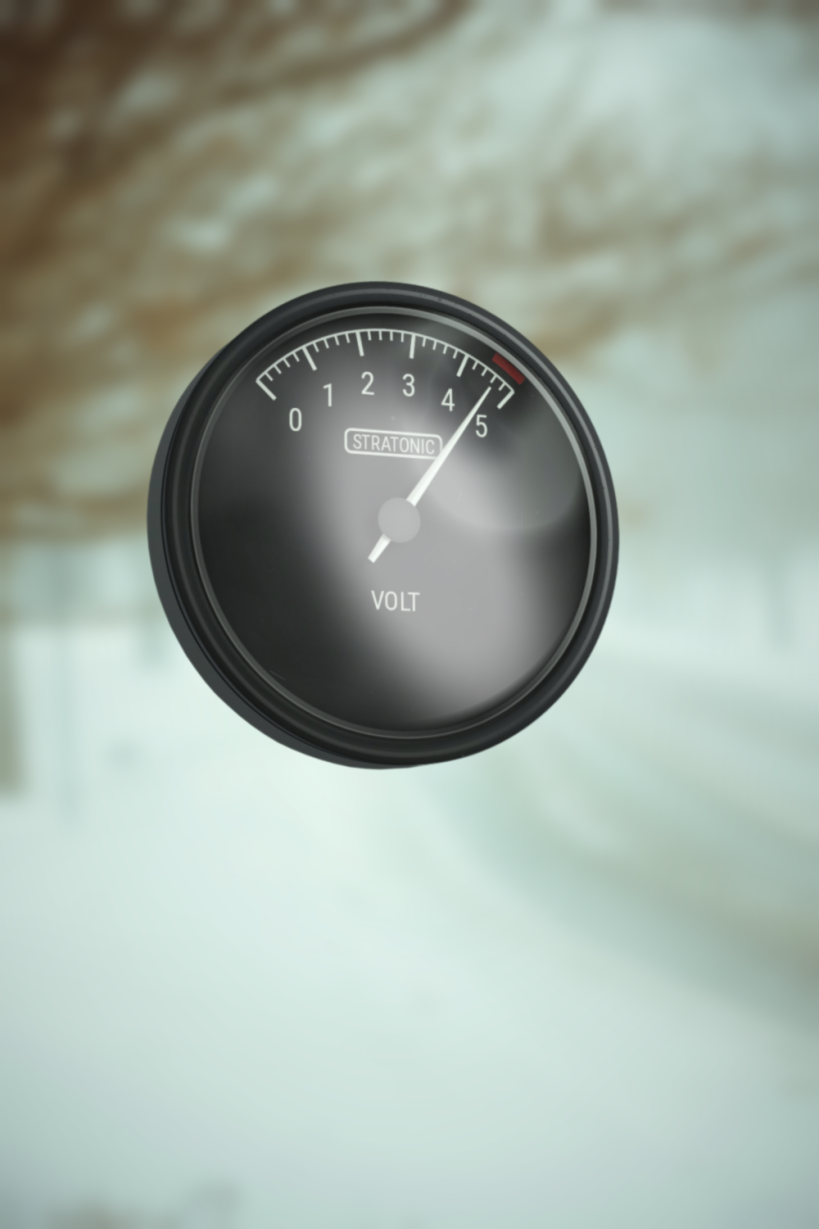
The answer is 4.6 V
